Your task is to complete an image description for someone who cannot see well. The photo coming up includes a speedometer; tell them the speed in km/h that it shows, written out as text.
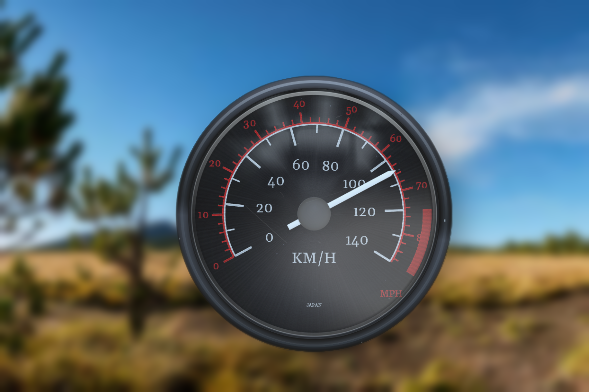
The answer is 105 km/h
